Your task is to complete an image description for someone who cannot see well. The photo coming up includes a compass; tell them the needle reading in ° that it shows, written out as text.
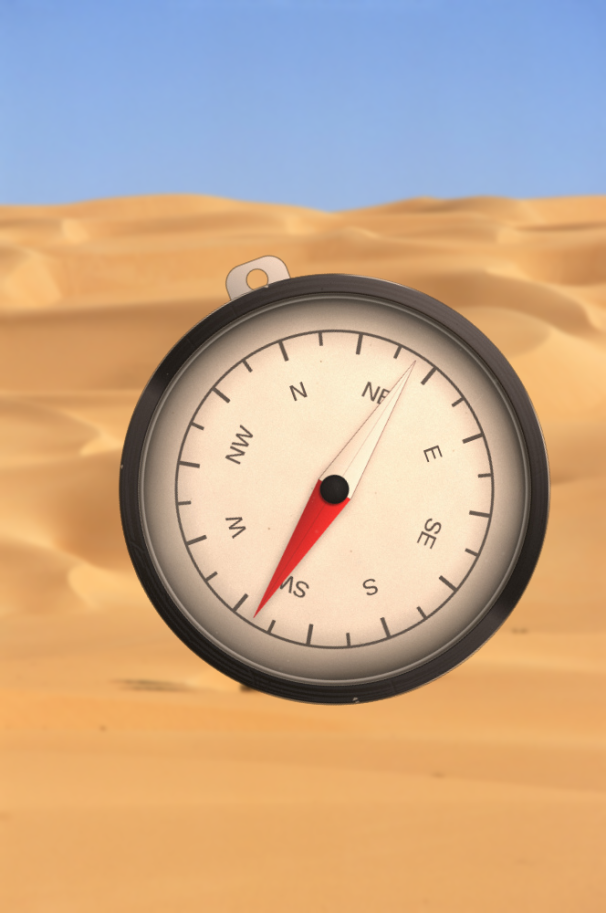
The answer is 232.5 °
